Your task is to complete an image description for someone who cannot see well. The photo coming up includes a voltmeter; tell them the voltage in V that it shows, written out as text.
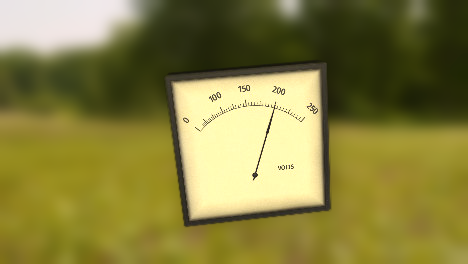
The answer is 200 V
